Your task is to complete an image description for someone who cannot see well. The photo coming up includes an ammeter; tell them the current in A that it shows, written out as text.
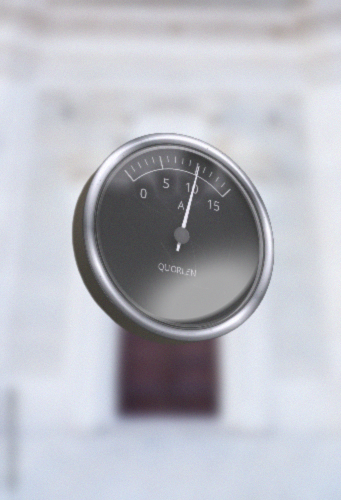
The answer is 10 A
